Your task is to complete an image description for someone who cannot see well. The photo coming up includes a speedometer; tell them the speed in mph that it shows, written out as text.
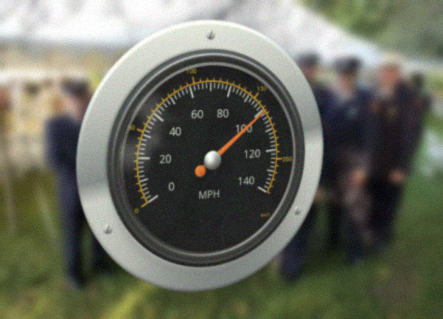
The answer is 100 mph
